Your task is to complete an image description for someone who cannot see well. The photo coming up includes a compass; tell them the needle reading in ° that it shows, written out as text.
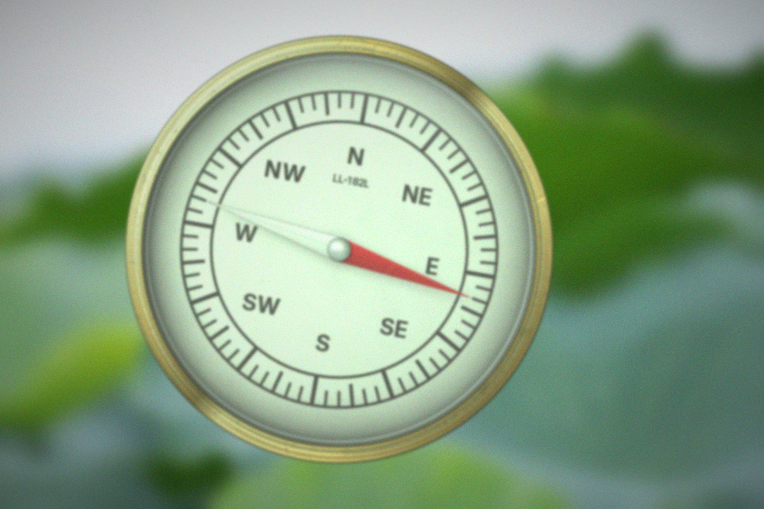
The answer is 100 °
